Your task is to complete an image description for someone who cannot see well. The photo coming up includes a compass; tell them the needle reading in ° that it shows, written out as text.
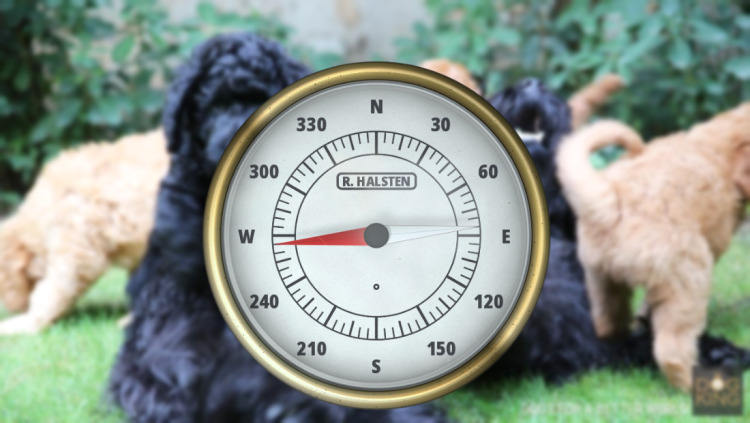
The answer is 265 °
